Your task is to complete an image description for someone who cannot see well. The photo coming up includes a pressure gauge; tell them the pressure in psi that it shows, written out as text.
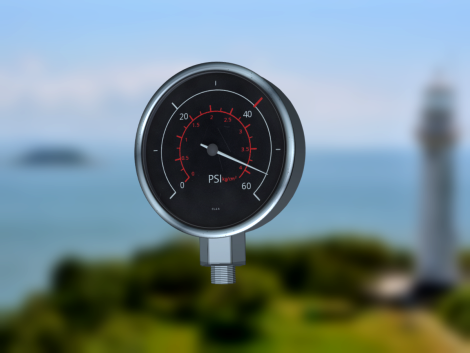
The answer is 55 psi
